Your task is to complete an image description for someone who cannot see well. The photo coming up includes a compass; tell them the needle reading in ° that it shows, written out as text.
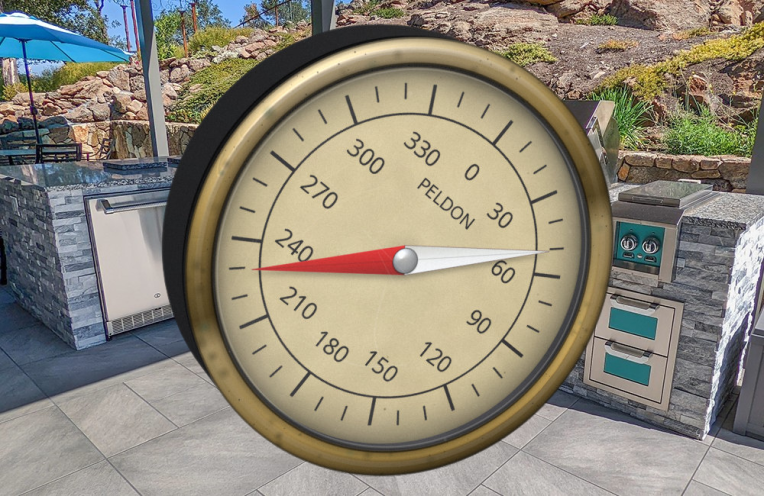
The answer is 230 °
